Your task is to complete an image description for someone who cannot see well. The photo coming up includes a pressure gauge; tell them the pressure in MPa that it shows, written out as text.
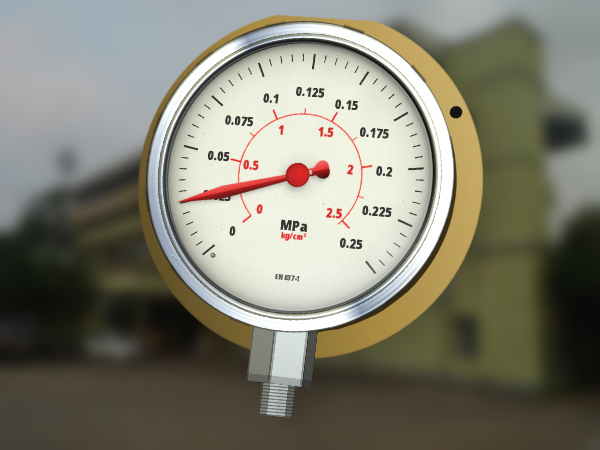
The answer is 0.025 MPa
